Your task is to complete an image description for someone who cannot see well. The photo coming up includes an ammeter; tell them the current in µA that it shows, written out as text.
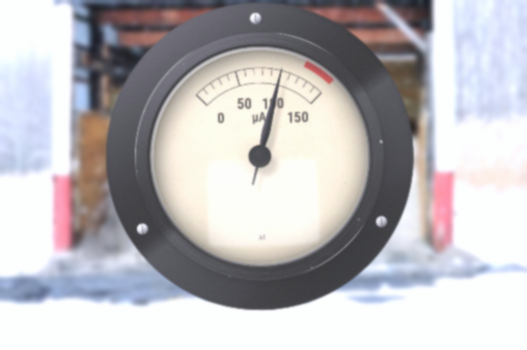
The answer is 100 µA
